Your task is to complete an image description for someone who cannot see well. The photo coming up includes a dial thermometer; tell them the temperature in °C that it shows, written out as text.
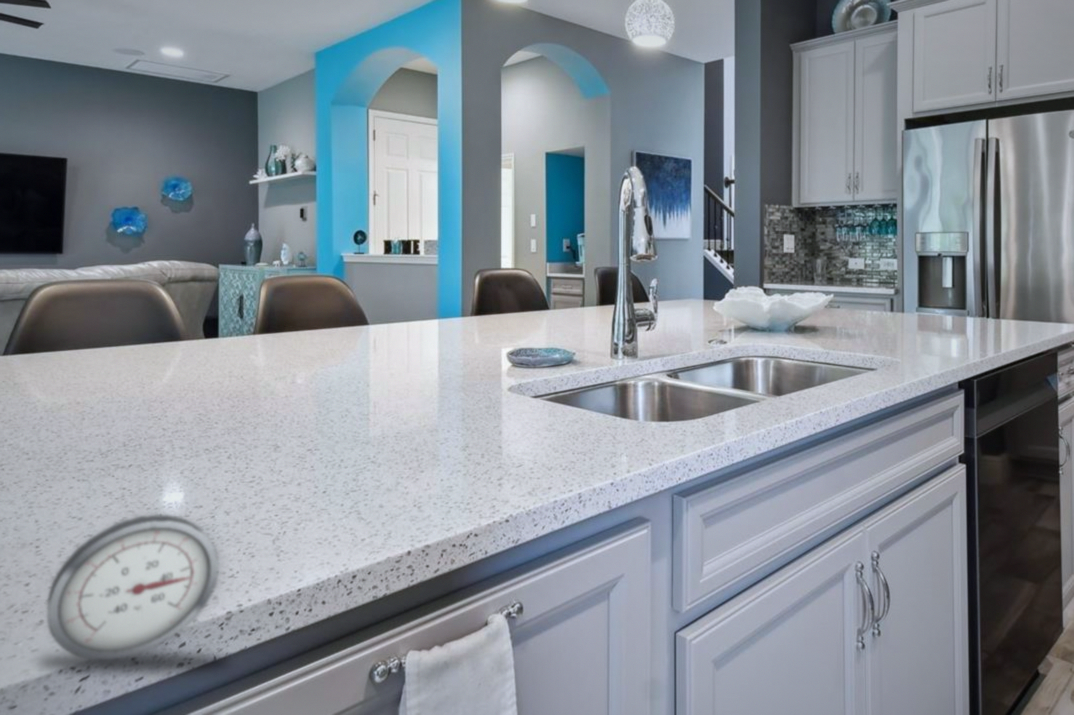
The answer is 45 °C
